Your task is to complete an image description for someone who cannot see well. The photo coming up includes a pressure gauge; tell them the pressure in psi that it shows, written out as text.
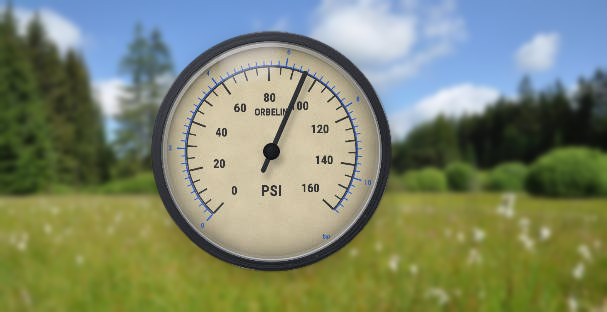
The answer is 95 psi
